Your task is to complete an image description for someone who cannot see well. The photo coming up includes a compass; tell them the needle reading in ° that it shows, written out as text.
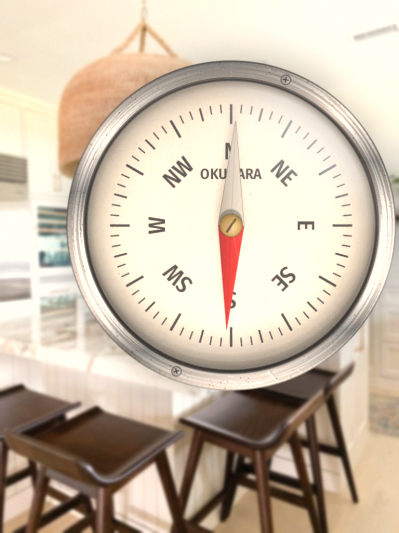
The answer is 182.5 °
